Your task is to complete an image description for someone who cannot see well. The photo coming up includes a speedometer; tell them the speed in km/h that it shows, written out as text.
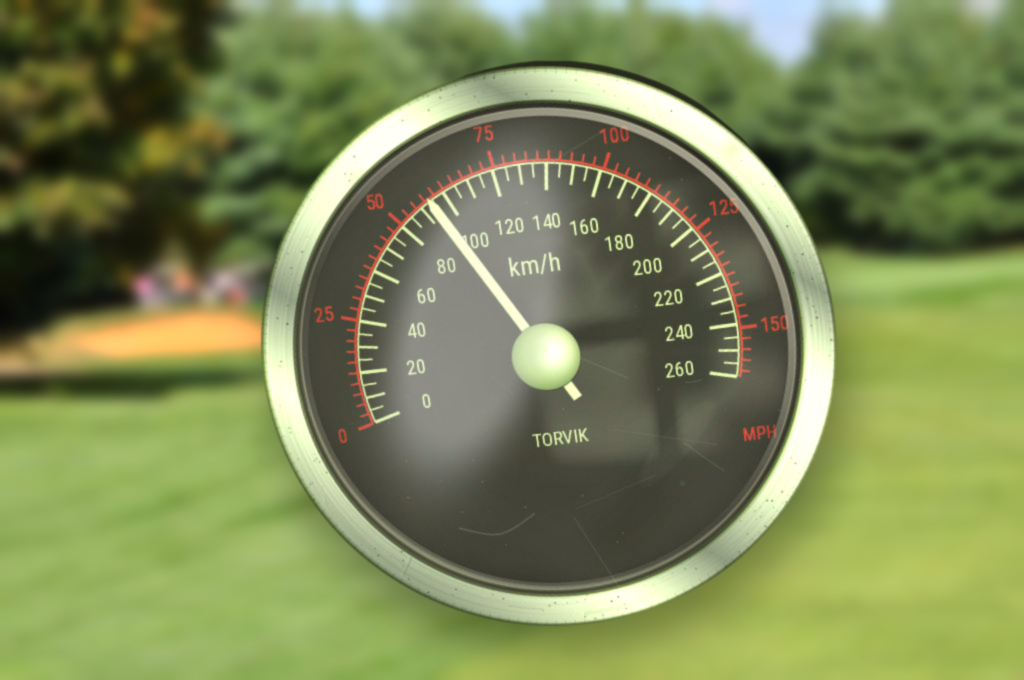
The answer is 95 km/h
